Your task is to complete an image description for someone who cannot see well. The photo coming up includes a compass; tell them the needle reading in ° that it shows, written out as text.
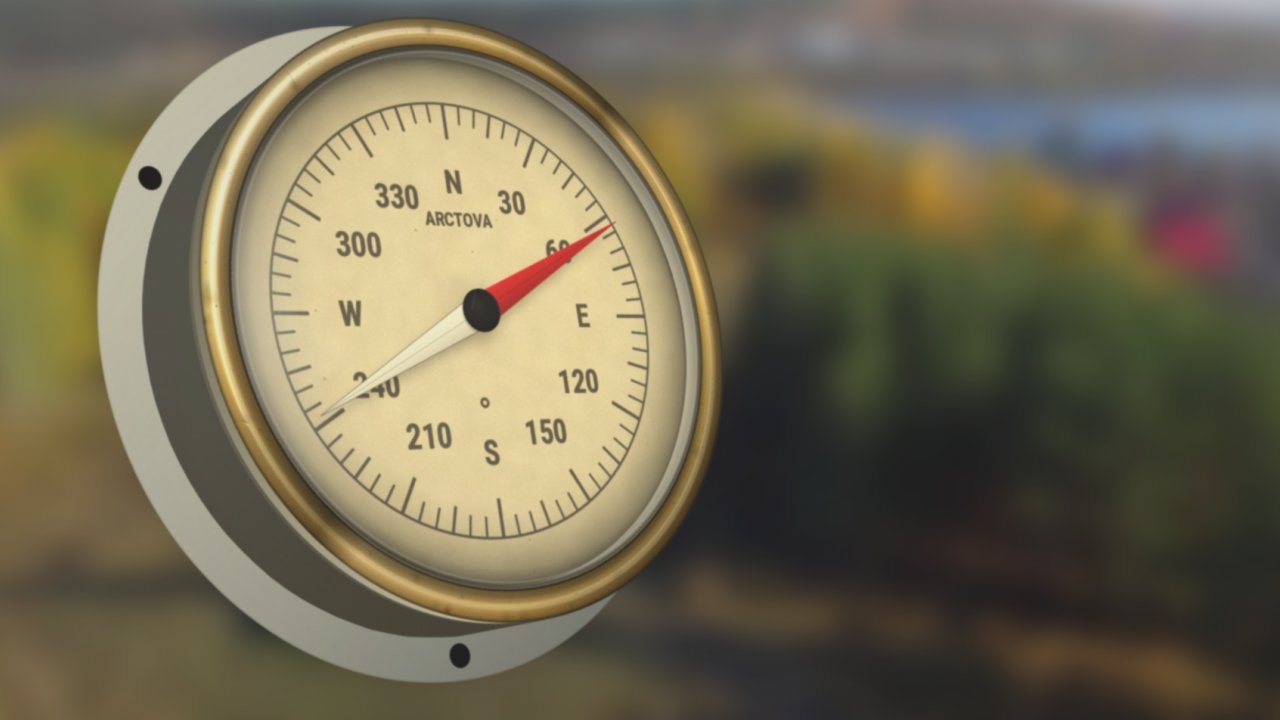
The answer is 62.5 °
